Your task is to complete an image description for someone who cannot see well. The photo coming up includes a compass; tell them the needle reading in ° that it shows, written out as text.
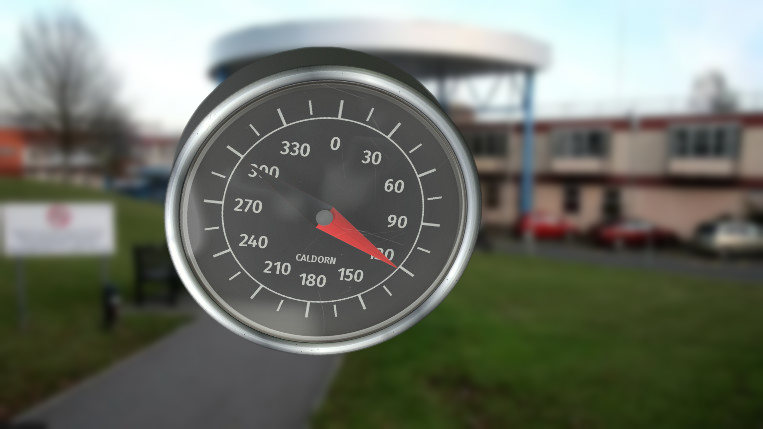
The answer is 120 °
